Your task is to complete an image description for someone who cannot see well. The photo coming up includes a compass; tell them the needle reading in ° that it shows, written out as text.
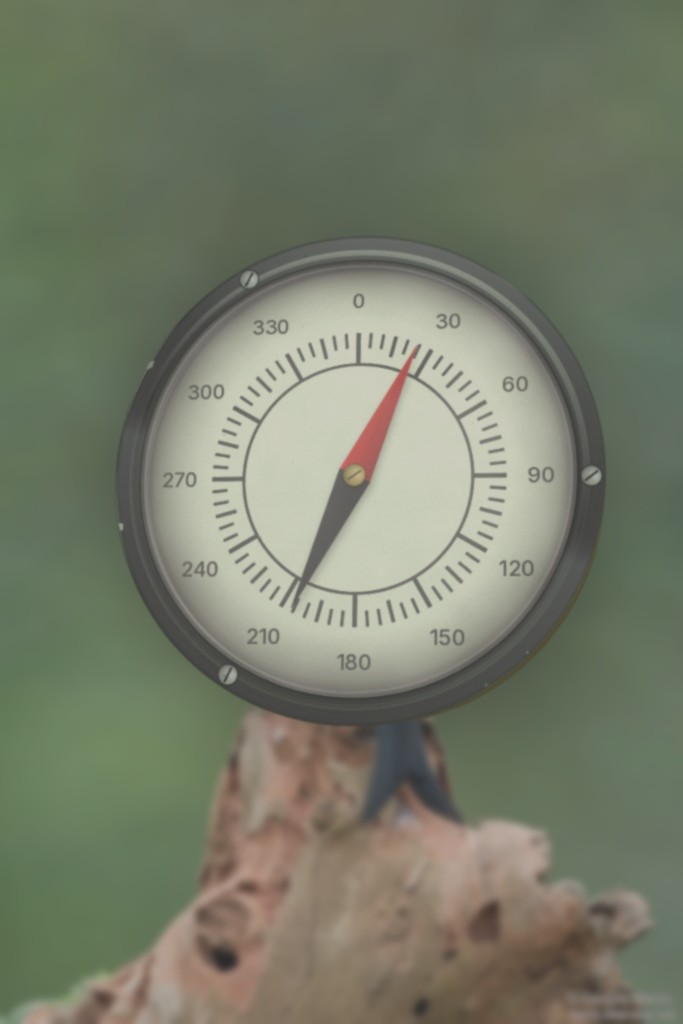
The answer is 25 °
